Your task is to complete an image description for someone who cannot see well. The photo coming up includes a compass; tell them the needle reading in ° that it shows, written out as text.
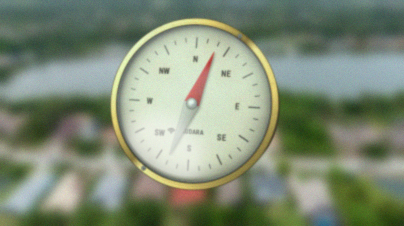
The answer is 20 °
